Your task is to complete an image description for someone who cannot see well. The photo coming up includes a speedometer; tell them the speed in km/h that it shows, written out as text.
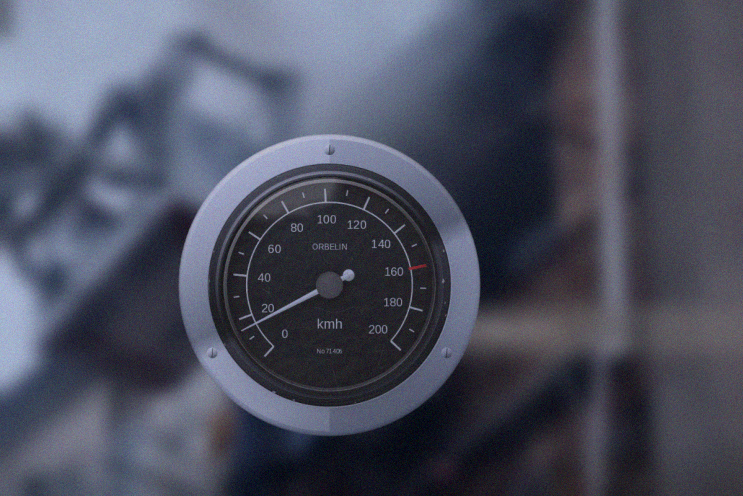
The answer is 15 km/h
